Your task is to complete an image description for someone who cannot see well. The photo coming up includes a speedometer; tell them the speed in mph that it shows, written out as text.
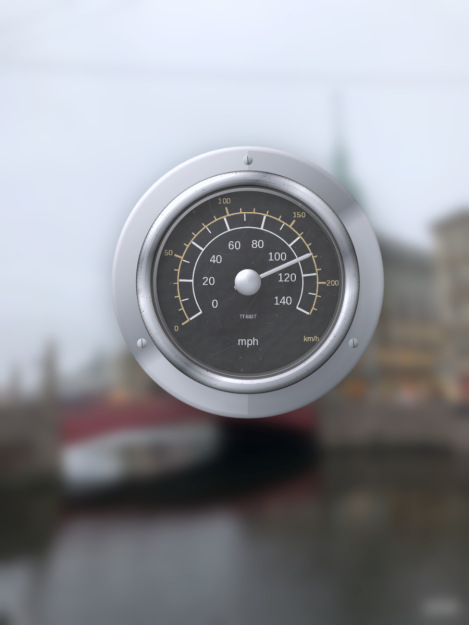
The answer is 110 mph
